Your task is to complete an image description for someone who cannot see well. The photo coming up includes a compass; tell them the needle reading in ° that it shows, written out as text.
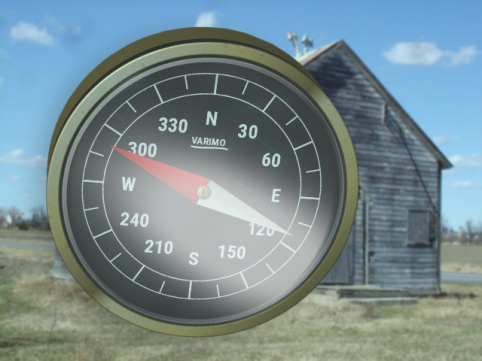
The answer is 292.5 °
